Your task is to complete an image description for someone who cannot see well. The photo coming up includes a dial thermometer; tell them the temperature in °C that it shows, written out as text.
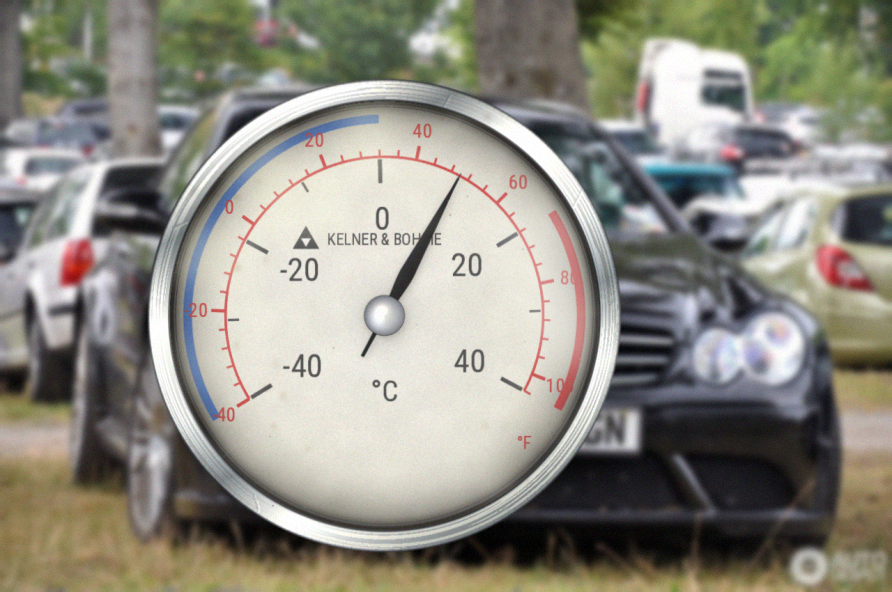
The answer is 10 °C
